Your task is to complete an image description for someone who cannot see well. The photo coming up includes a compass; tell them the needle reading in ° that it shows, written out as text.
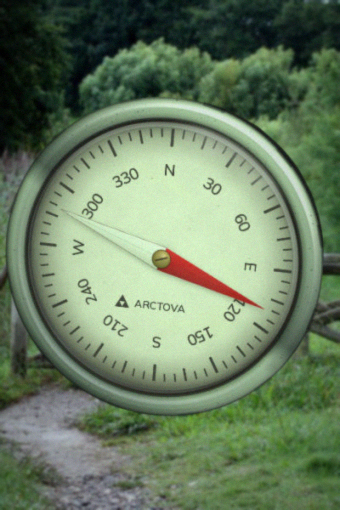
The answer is 110 °
